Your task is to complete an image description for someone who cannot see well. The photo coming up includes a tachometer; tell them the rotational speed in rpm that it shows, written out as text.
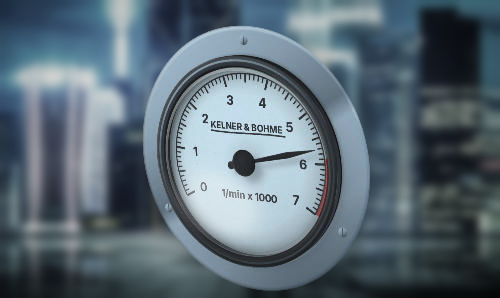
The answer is 5700 rpm
